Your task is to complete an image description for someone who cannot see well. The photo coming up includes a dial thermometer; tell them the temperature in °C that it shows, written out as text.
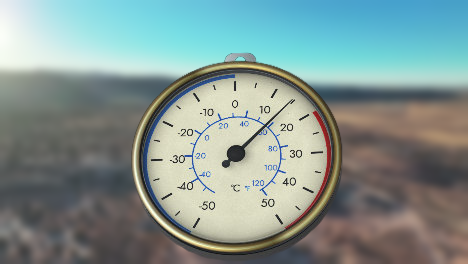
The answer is 15 °C
